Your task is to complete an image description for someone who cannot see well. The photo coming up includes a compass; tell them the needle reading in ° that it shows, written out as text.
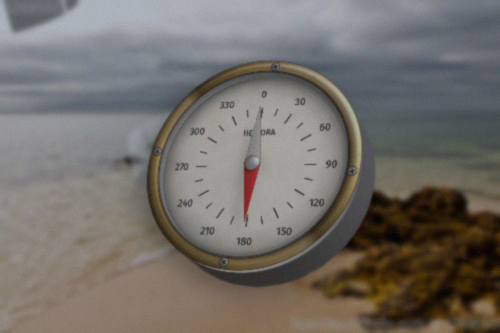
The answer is 180 °
